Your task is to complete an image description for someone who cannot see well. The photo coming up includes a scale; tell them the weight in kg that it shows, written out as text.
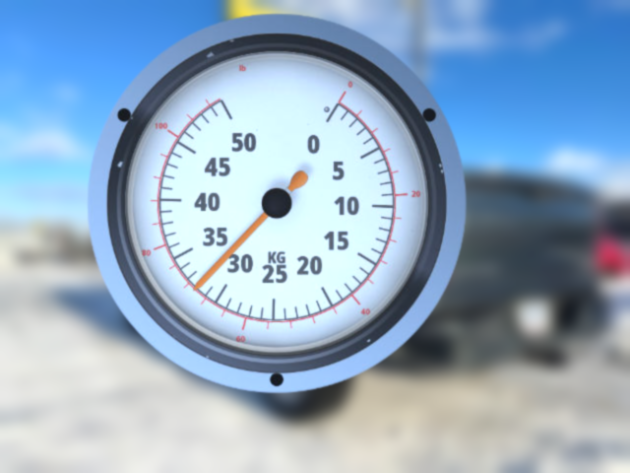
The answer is 32 kg
